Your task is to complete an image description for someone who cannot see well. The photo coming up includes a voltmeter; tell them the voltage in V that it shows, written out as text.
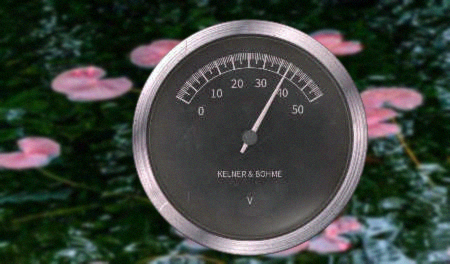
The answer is 37.5 V
